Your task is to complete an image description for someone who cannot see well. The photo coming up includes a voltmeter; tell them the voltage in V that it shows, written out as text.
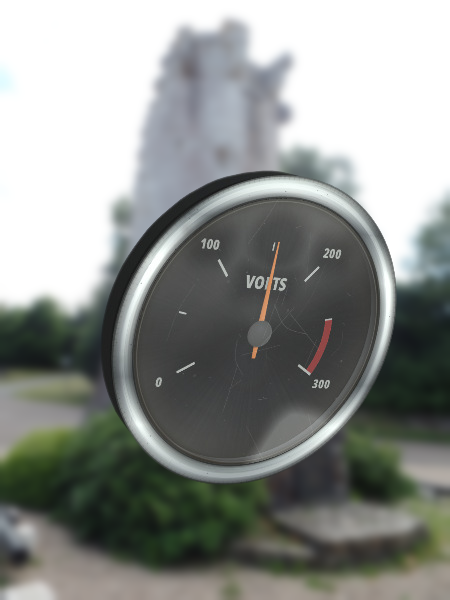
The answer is 150 V
